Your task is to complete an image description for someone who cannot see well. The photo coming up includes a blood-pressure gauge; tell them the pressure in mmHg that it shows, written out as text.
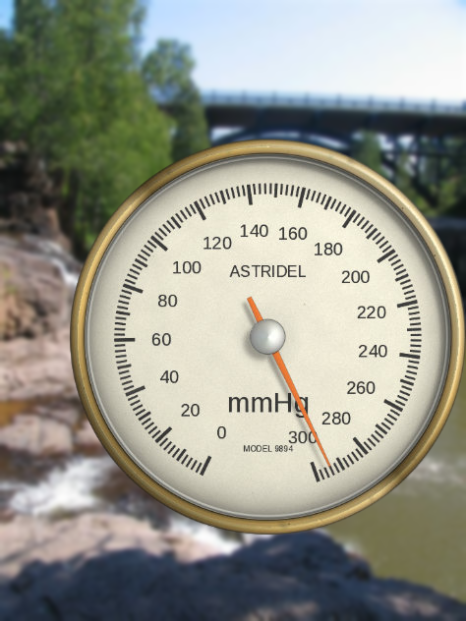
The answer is 294 mmHg
